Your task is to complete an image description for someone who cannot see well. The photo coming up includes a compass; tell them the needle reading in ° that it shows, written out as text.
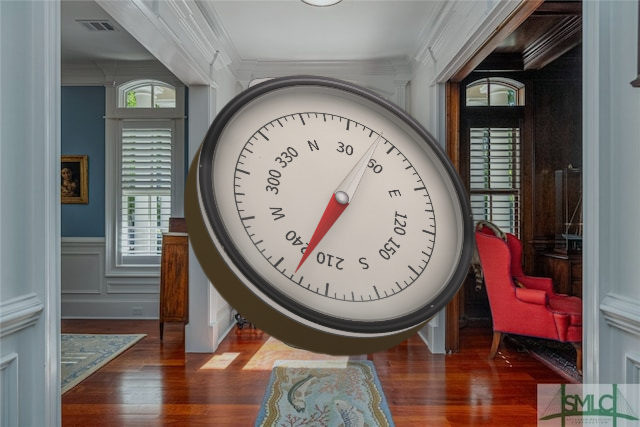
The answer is 230 °
